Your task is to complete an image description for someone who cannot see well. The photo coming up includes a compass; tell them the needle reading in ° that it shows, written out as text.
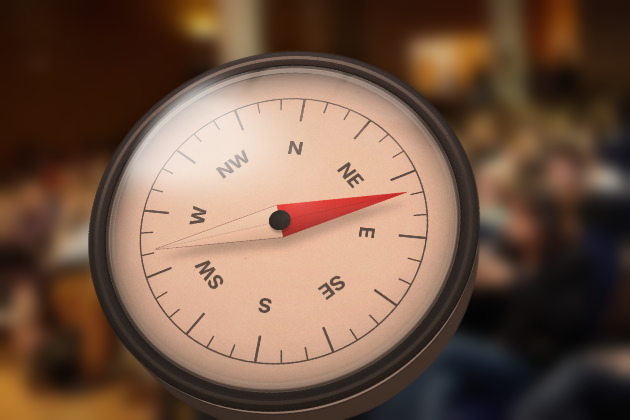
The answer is 70 °
